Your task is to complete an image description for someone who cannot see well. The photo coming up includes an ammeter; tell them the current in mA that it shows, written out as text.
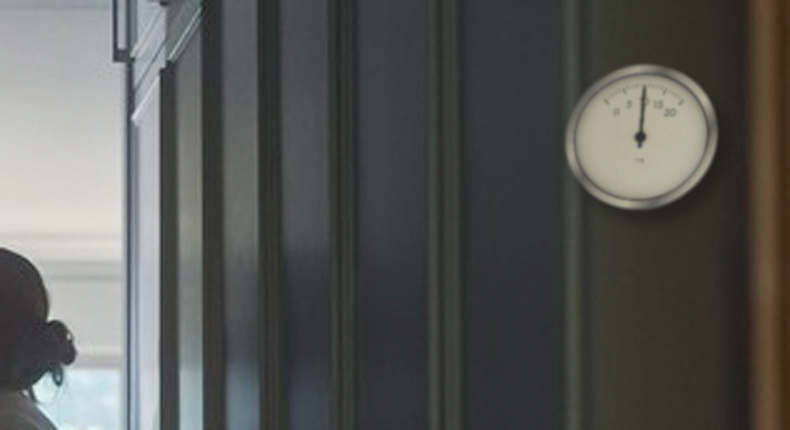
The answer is 10 mA
